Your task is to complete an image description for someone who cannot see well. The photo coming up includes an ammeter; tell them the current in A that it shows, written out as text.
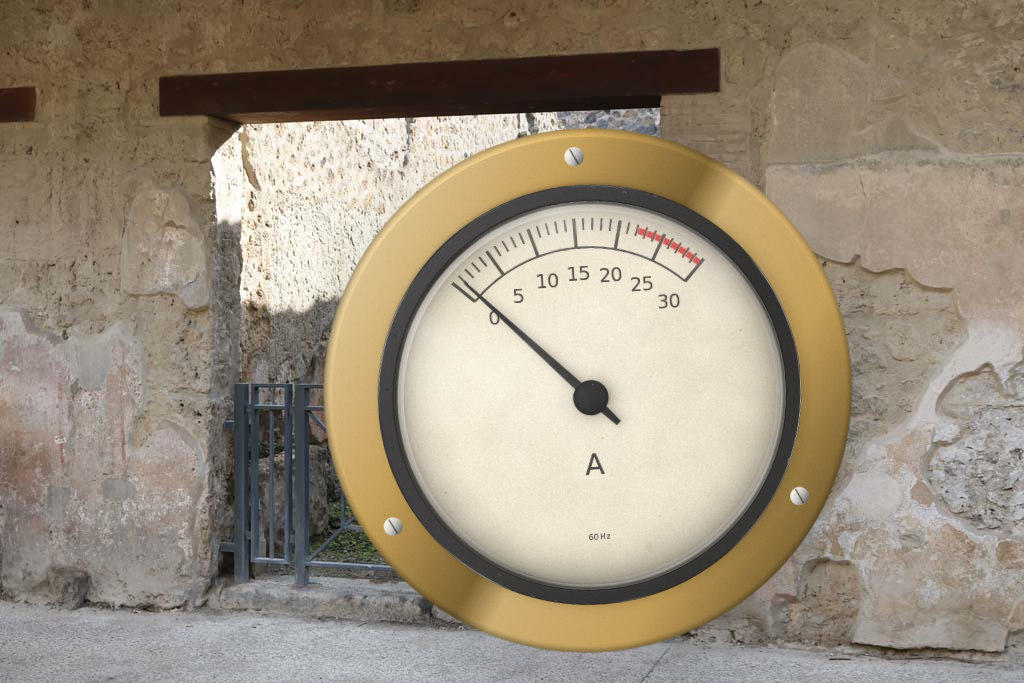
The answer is 1 A
